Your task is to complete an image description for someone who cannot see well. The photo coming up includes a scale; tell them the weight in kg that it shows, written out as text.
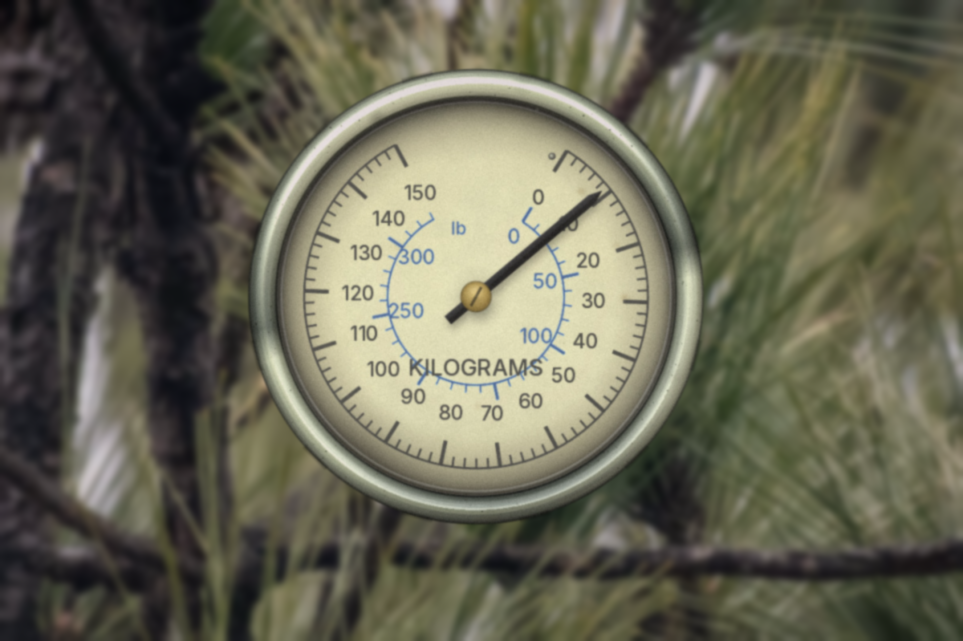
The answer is 9 kg
